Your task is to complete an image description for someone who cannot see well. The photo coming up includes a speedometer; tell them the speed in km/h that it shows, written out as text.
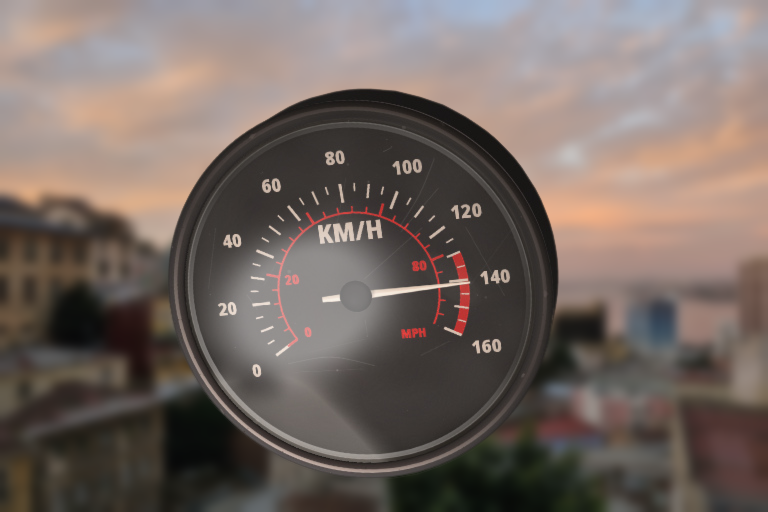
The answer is 140 km/h
